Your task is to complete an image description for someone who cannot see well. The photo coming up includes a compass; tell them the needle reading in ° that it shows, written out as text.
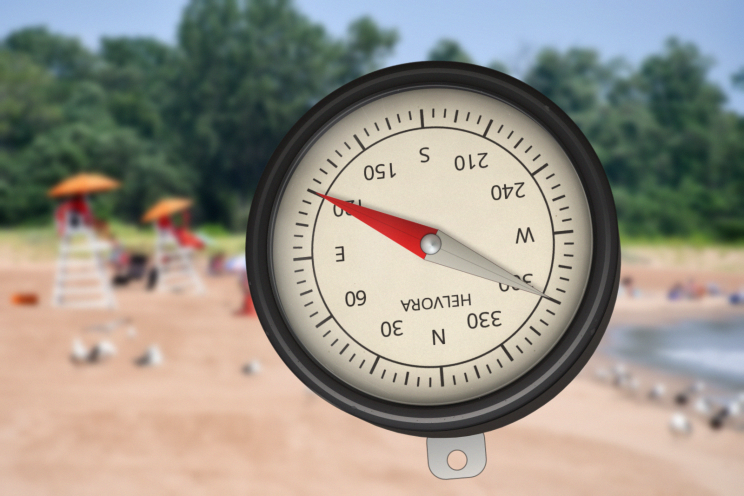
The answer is 120 °
